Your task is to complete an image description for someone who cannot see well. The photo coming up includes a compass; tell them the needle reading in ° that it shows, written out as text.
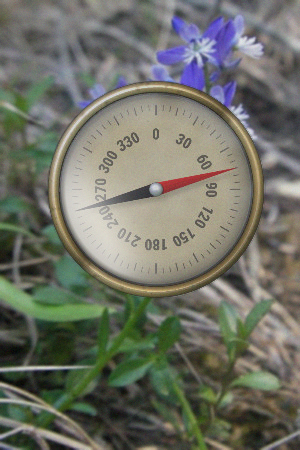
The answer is 75 °
